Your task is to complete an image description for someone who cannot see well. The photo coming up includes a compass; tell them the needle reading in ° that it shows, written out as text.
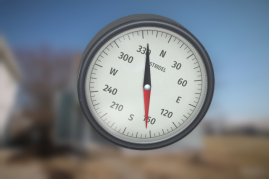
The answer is 155 °
